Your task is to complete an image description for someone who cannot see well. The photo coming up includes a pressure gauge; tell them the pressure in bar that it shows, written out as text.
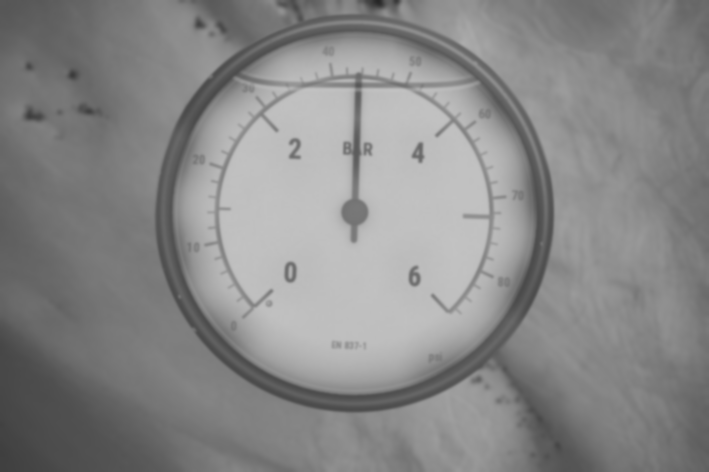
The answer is 3 bar
